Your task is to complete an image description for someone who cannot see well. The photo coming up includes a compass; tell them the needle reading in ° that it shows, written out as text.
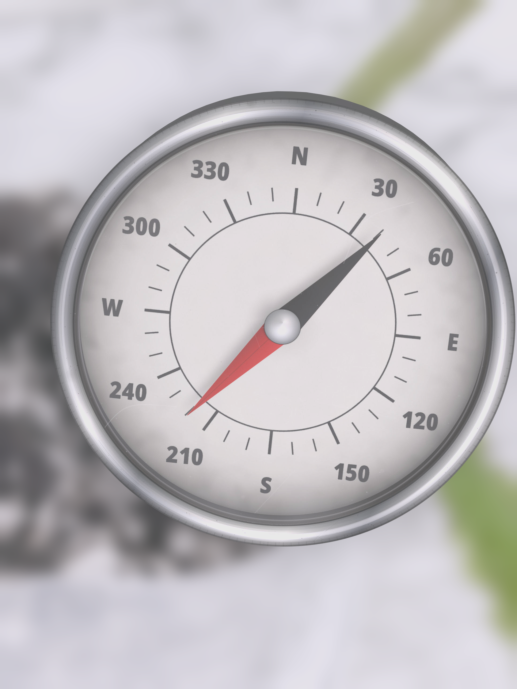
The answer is 220 °
